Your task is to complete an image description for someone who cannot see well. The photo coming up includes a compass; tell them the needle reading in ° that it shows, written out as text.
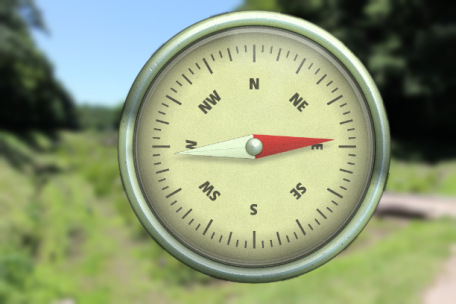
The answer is 85 °
